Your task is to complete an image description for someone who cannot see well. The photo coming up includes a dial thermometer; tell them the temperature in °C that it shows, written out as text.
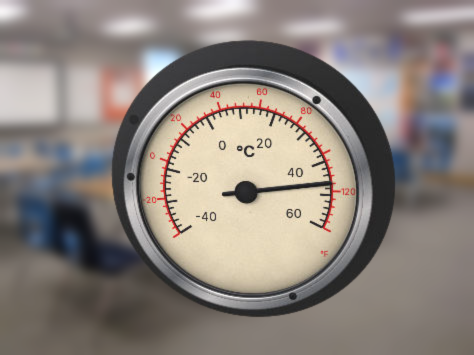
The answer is 46 °C
